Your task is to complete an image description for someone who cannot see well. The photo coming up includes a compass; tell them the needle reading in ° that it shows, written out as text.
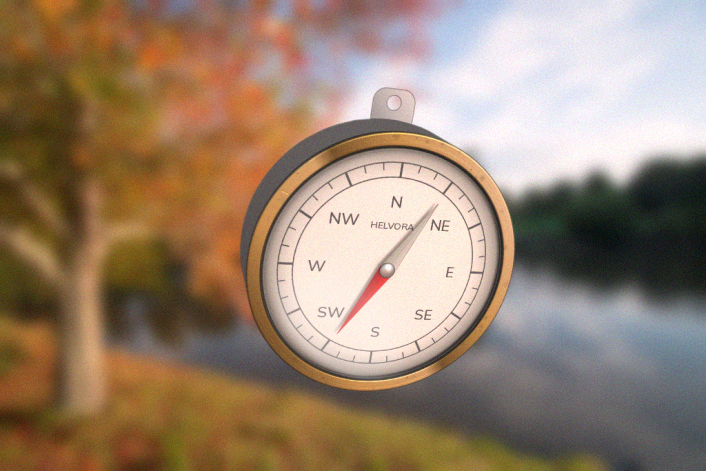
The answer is 210 °
